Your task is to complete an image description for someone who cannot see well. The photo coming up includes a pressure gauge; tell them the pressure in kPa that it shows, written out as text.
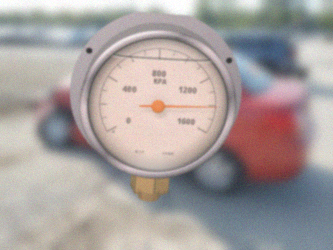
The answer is 1400 kPa
